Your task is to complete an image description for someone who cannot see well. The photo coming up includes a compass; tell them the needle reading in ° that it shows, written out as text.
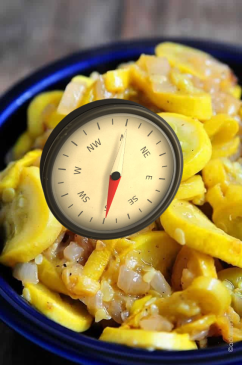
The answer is 180 °
